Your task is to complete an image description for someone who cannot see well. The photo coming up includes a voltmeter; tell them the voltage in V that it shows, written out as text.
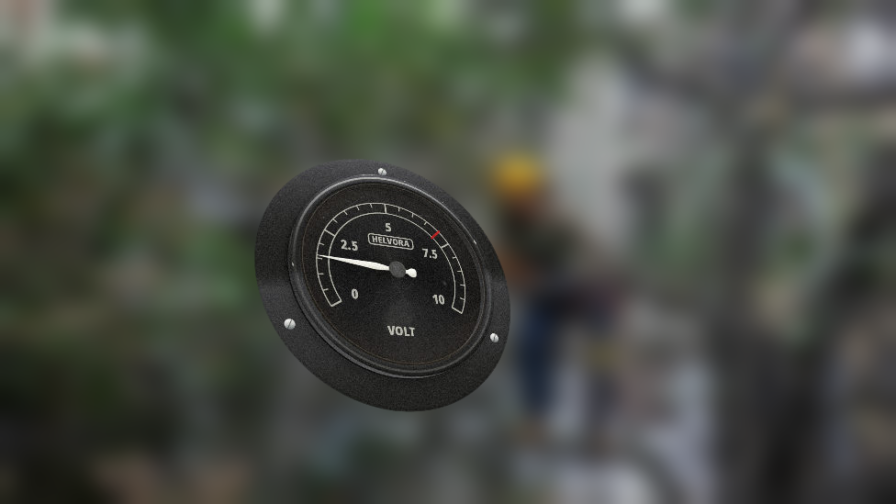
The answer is 1.5 V
